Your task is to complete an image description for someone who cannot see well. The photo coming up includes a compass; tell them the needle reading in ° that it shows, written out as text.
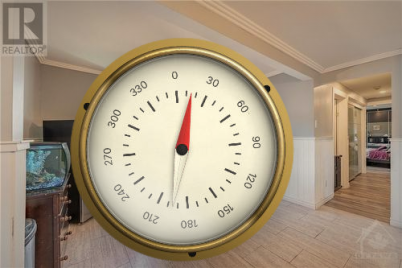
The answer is 15 °
